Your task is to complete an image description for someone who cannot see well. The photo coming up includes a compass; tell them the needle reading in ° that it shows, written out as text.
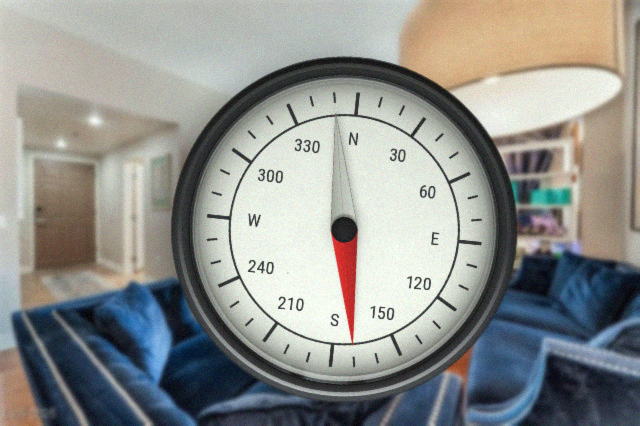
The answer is 170 °
